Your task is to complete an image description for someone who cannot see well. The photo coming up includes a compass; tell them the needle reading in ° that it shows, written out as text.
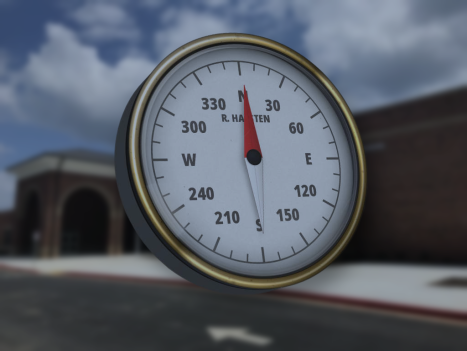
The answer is 0 °
